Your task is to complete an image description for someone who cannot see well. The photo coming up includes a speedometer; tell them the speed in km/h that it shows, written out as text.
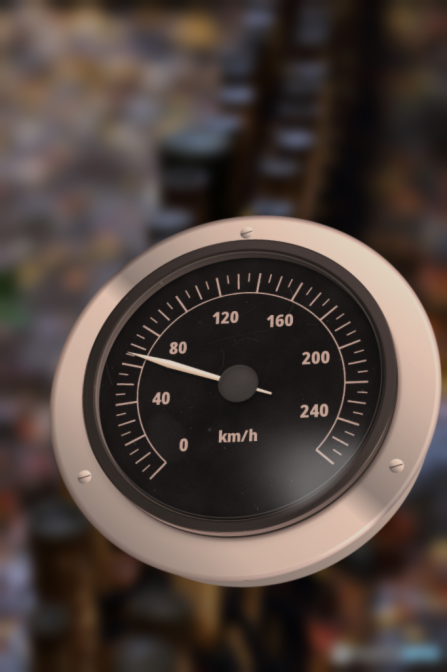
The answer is 65 km/h
